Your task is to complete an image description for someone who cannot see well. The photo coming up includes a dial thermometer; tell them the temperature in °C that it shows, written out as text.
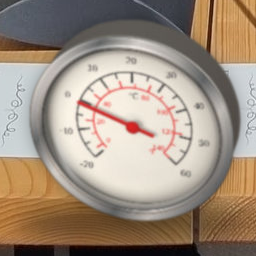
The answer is 0 °C
